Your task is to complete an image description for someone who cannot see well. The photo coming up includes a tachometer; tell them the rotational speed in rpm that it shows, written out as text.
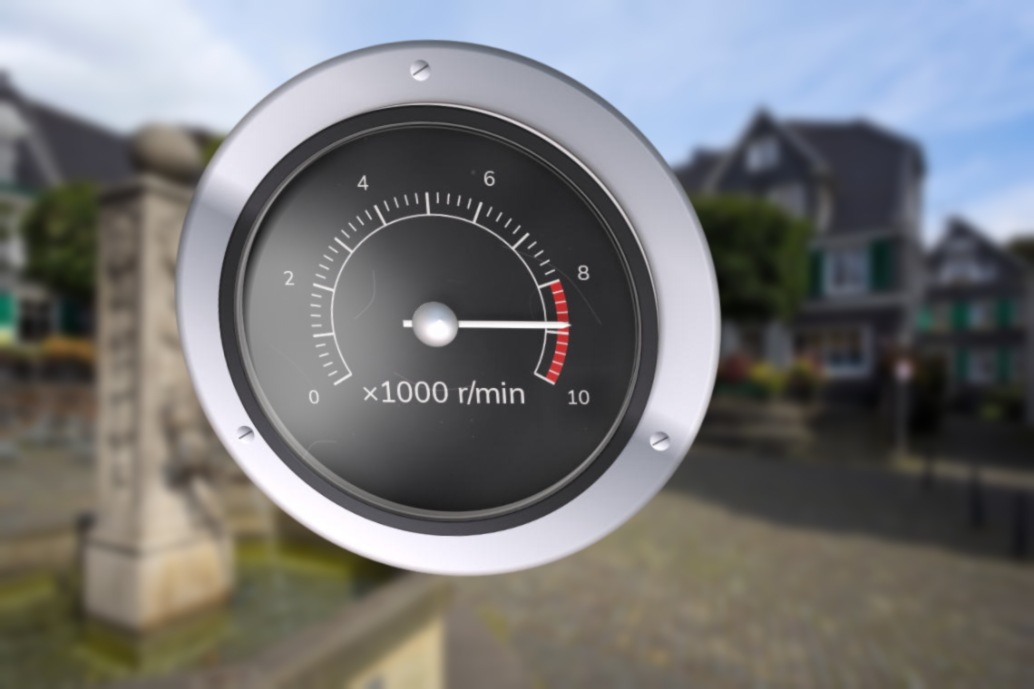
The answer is 8800 rpm
